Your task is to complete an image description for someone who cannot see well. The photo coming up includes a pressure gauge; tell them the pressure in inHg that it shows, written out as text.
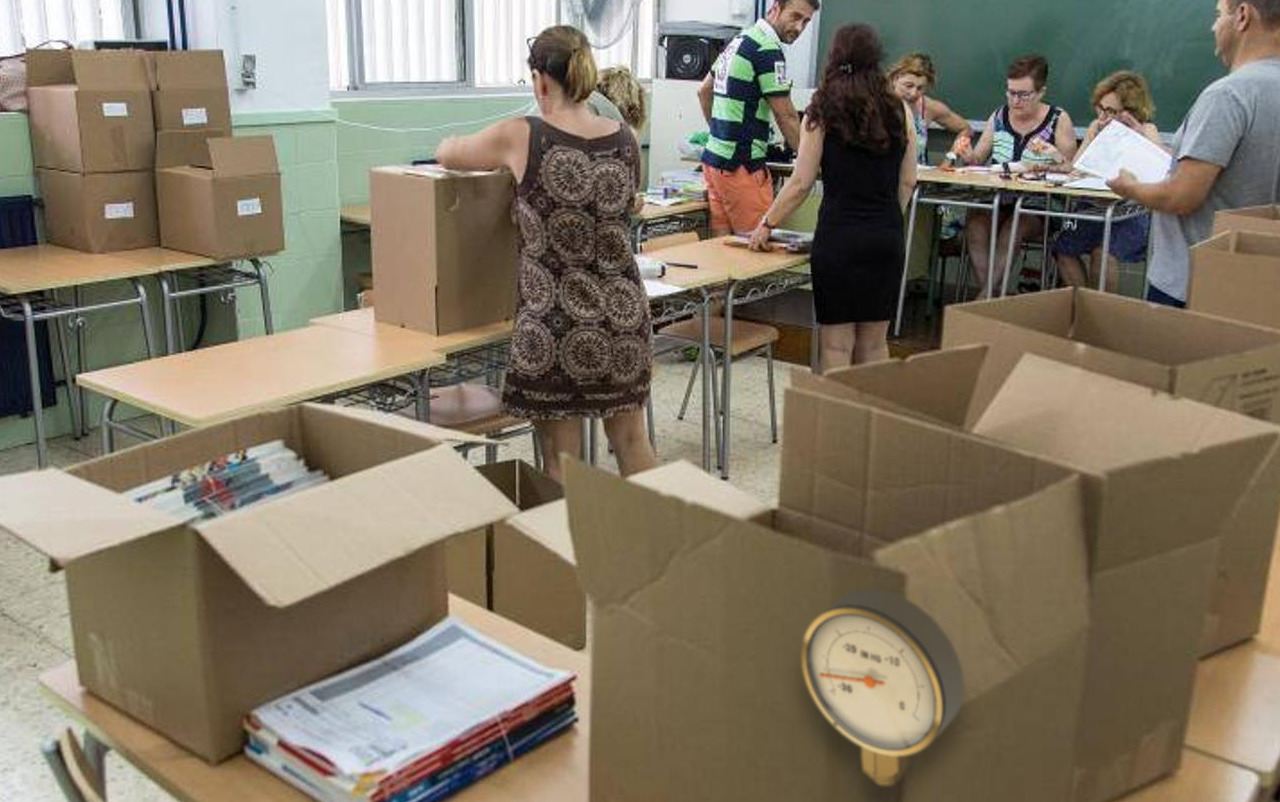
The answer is -27.5 inHg
